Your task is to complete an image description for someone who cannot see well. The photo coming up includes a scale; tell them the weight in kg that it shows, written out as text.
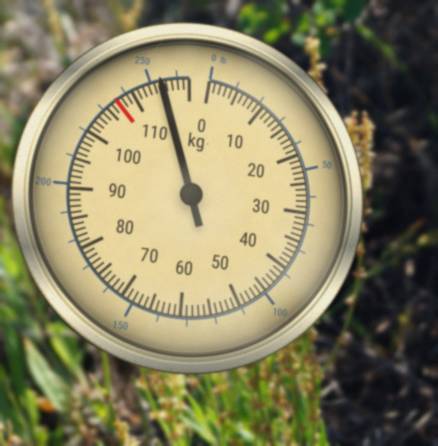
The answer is 115 kg
